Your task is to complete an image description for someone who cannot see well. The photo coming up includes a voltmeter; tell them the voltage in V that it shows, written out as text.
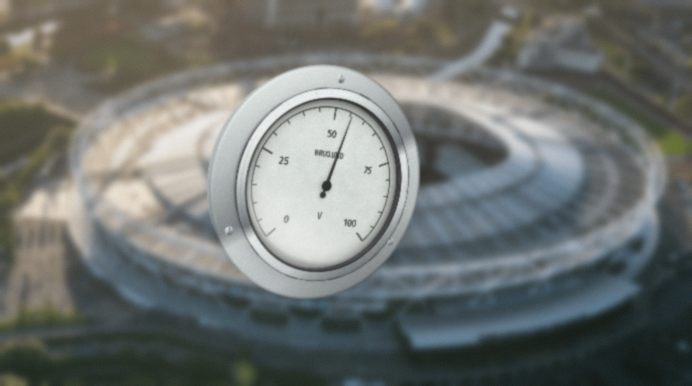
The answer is 55 V
